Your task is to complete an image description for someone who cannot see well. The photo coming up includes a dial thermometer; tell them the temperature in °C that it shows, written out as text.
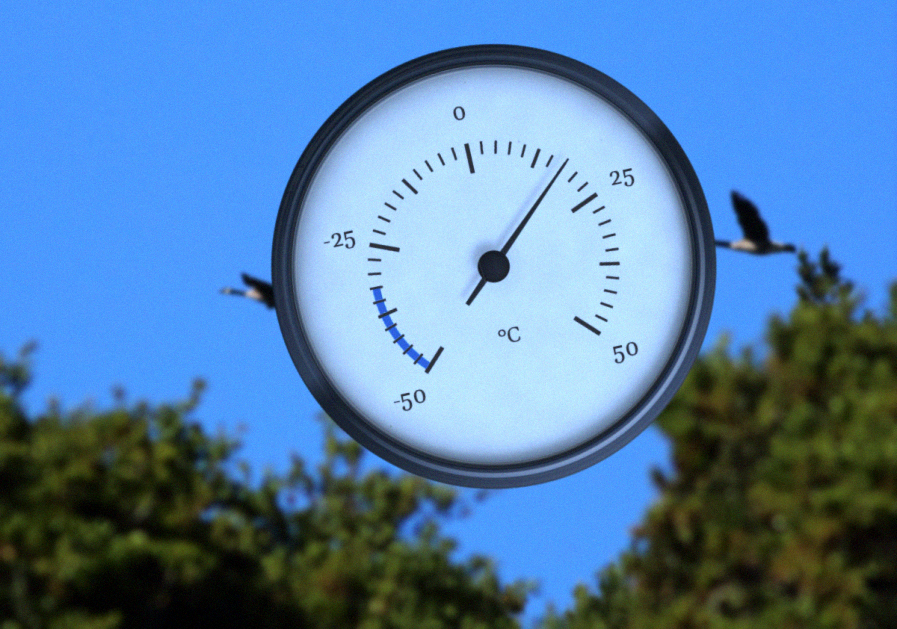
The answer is 17.5 °C
